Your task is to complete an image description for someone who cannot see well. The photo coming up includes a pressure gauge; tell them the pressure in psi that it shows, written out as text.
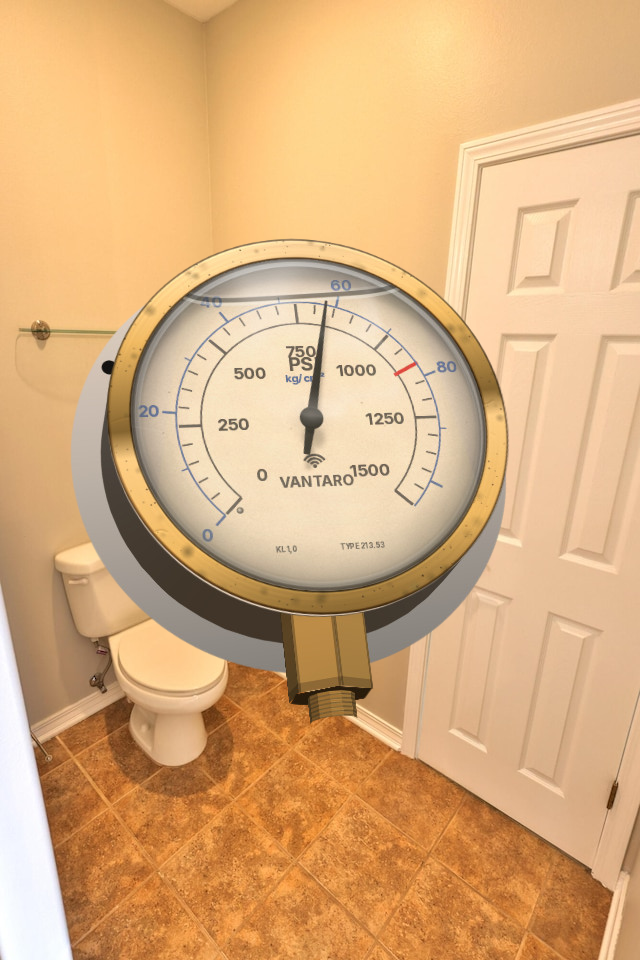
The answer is 825 psi
